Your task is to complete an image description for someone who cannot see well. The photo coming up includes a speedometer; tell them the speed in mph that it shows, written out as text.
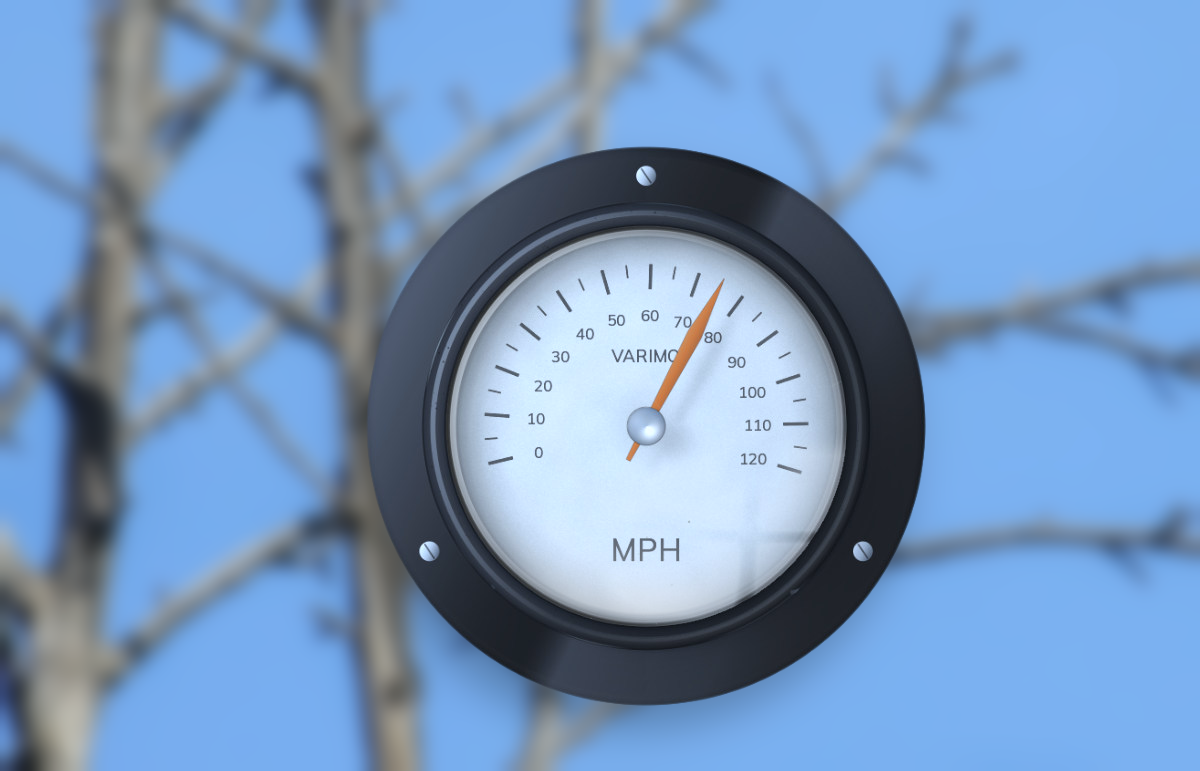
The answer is 75 mph
